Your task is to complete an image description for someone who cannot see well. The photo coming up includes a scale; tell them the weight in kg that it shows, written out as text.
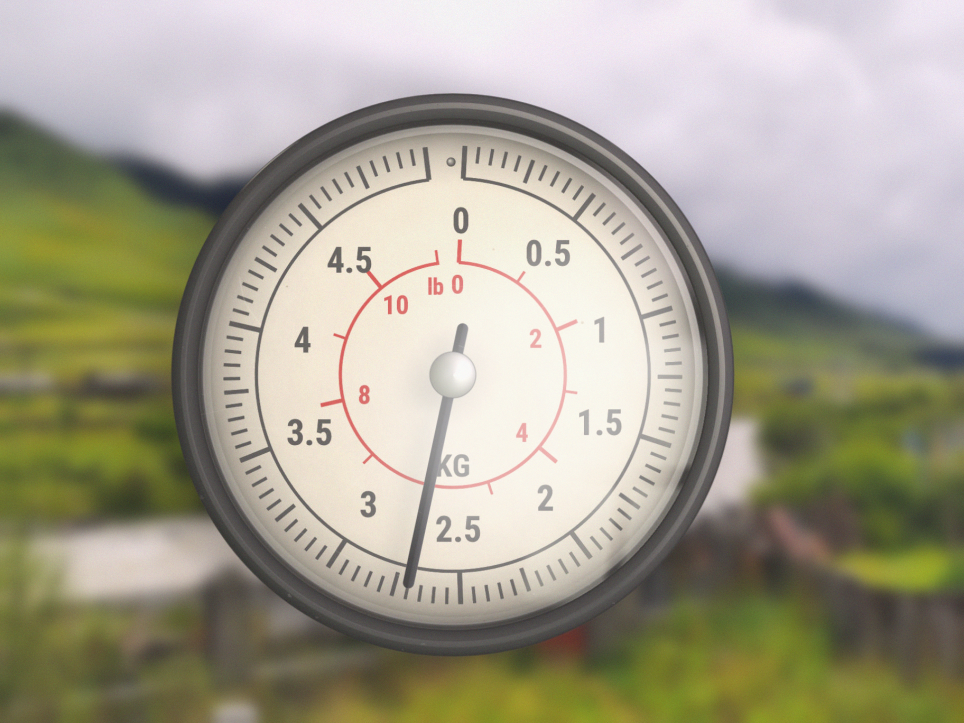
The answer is 2.7 kg
